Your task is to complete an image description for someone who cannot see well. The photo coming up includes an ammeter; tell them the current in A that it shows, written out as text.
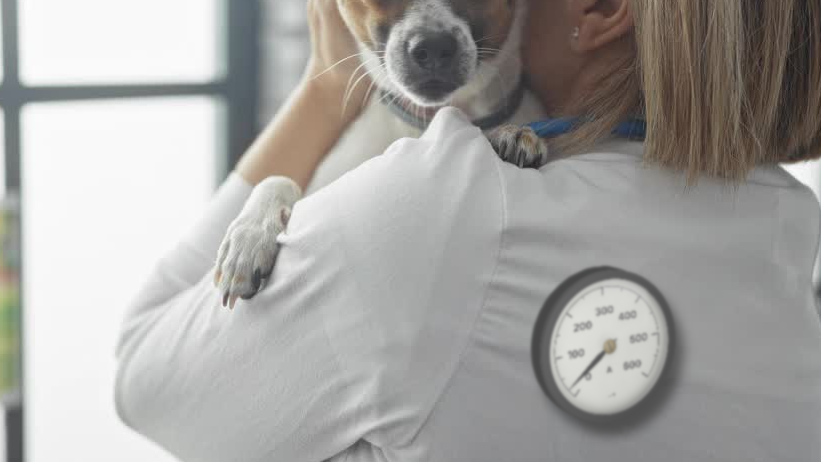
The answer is 25 A
